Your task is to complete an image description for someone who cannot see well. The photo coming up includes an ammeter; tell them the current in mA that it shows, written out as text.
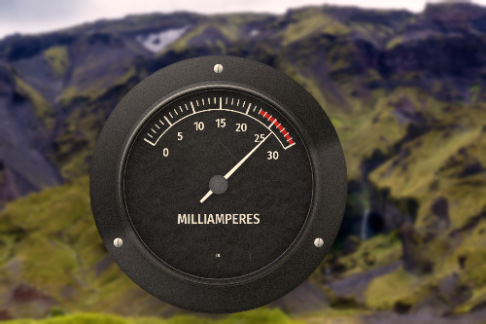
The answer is 26 mA
